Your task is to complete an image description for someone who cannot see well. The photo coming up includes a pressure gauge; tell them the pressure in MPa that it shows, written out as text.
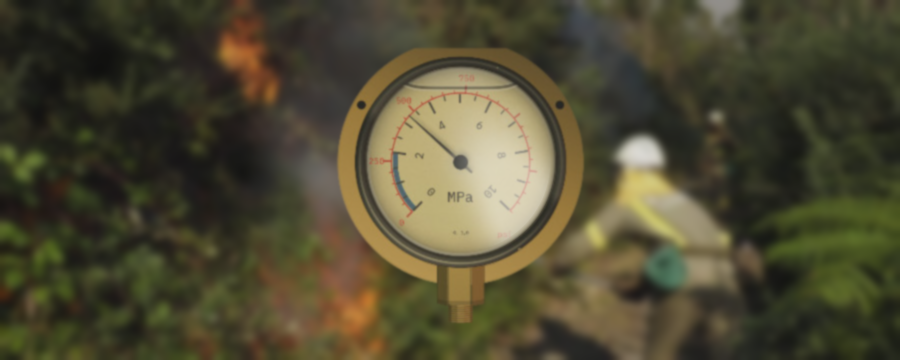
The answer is 3.25 MPa
